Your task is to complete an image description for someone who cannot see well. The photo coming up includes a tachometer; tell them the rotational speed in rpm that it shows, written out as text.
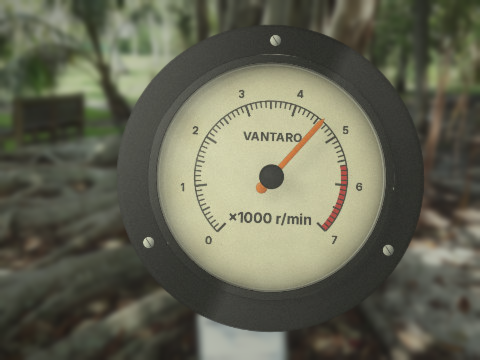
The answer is 4600 rpm
